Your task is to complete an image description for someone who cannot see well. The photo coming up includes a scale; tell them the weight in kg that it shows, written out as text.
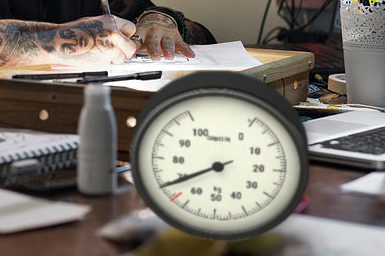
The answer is 70 kg
